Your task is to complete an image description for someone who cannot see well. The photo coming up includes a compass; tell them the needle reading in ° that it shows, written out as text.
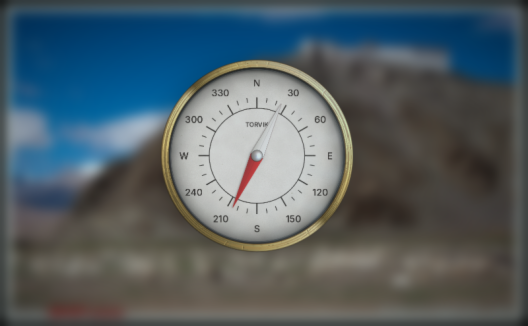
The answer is 205 °
